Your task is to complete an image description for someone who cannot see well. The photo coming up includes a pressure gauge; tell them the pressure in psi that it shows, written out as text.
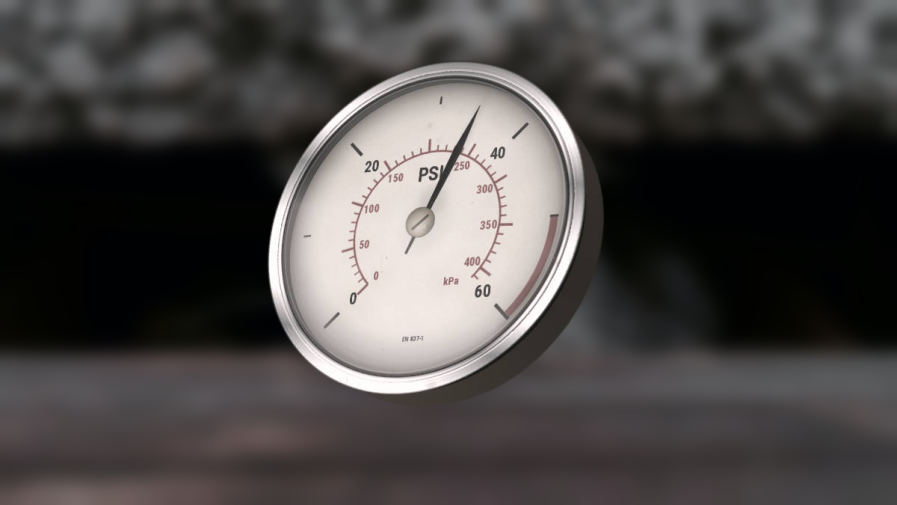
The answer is 35 psi
